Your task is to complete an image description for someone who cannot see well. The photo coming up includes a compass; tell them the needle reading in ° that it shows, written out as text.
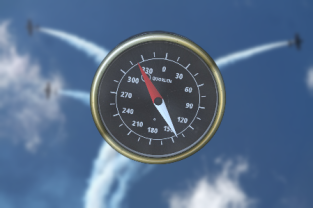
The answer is 322.5 °
